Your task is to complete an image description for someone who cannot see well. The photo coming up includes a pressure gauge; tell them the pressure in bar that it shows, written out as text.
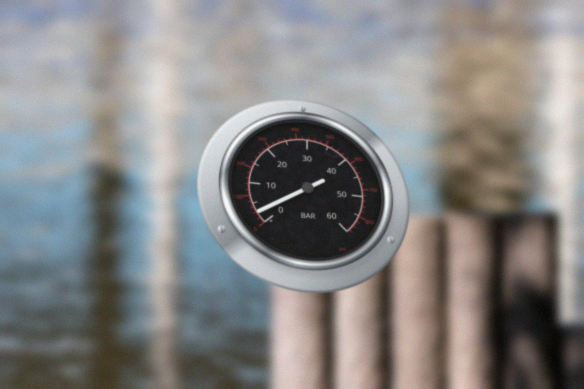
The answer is 2.5 bar
